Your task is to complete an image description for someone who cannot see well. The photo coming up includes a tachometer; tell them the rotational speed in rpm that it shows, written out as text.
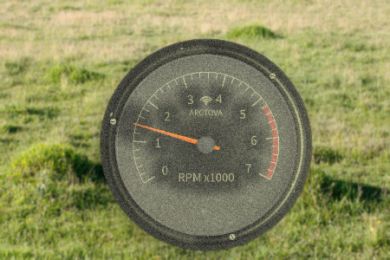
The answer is 1400 rpm
